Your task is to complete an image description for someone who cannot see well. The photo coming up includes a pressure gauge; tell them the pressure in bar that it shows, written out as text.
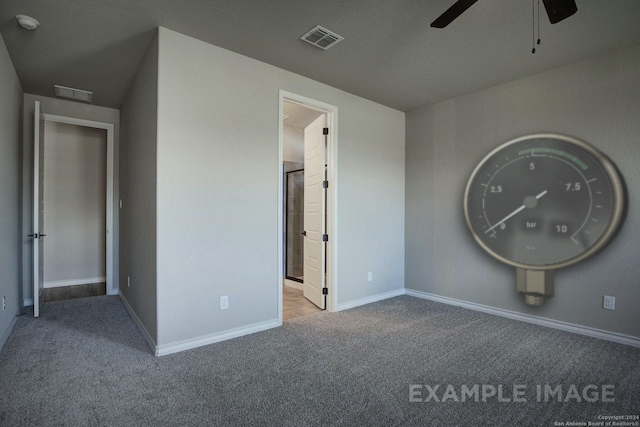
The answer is 0.25 bar
